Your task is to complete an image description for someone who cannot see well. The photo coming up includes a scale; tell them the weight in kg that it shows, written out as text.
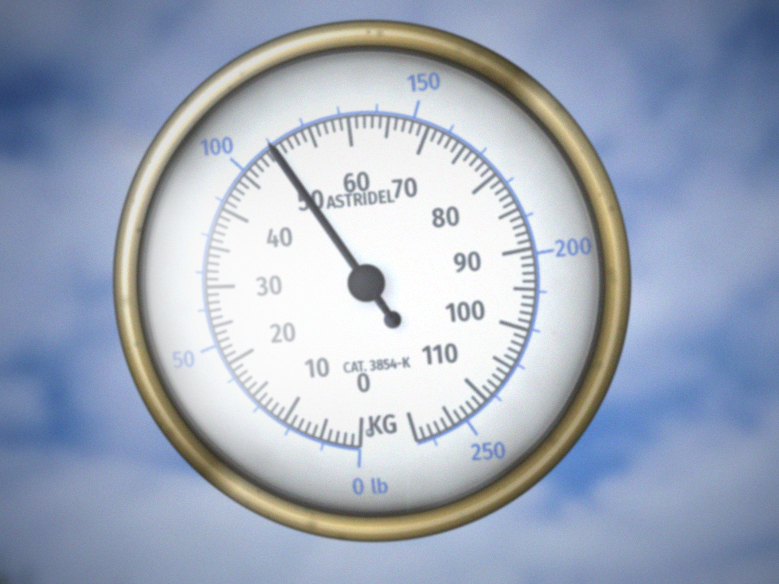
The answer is 50 kg
